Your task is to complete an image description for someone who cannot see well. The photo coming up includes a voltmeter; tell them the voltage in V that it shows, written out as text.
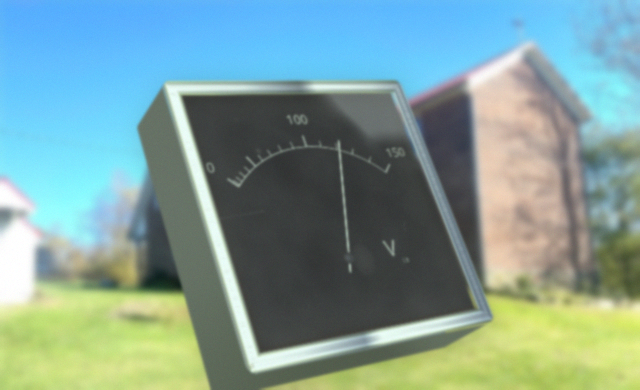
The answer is 120 V
